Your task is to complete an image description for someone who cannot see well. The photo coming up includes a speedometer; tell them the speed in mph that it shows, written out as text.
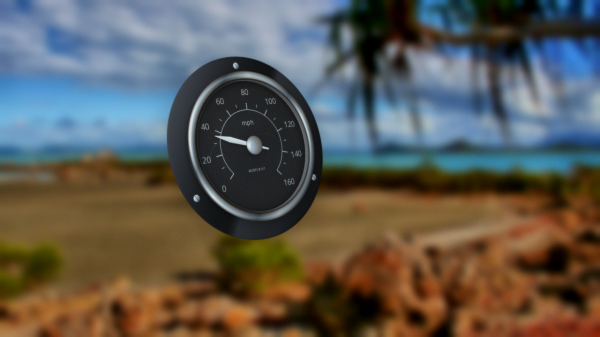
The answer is 35 mph
